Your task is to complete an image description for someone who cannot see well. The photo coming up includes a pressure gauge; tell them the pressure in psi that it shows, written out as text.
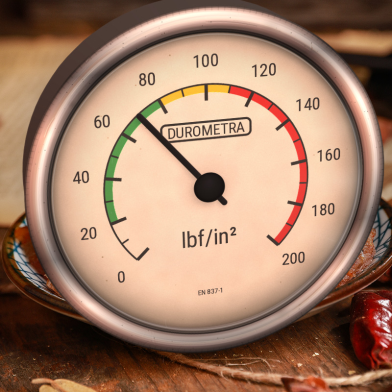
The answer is 70 psi
